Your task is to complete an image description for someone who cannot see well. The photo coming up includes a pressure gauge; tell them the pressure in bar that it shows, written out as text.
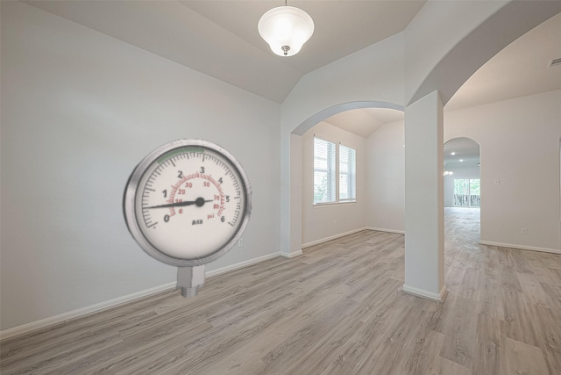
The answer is 0.5 bar
